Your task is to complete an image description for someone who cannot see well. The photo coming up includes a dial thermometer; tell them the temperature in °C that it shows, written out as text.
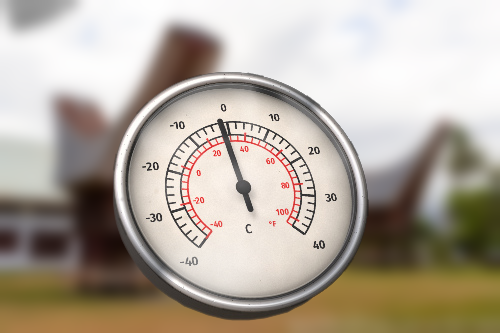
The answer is -2 °C
